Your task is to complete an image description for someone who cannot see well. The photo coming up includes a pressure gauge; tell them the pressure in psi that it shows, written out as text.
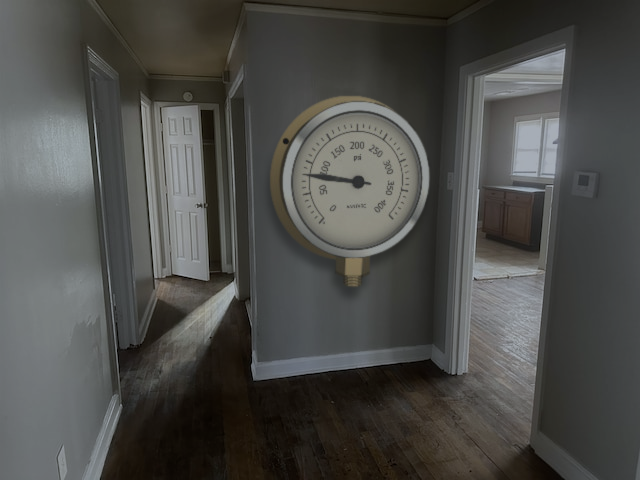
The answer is 80 psi
